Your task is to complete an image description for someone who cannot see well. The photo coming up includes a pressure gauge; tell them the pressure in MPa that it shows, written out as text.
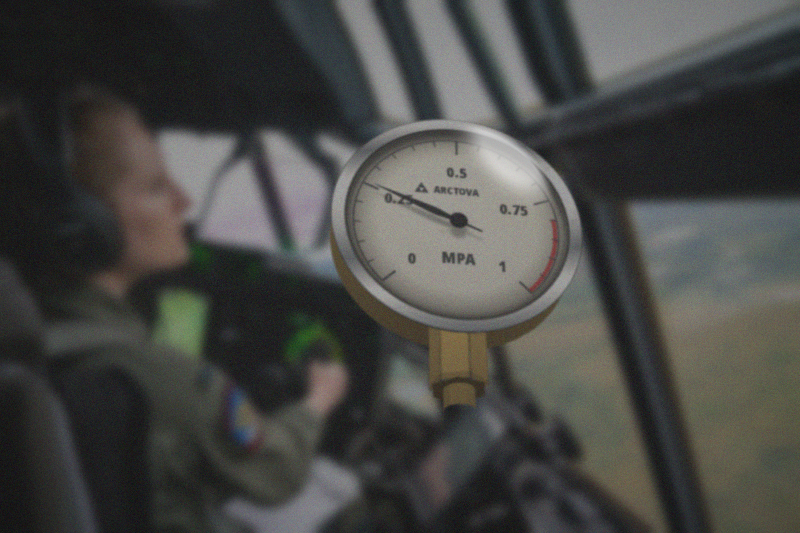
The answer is 0.25 MPa
